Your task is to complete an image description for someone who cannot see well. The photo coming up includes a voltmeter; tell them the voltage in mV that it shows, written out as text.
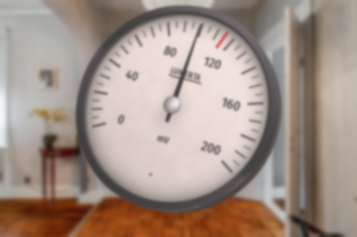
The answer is 100 mV
